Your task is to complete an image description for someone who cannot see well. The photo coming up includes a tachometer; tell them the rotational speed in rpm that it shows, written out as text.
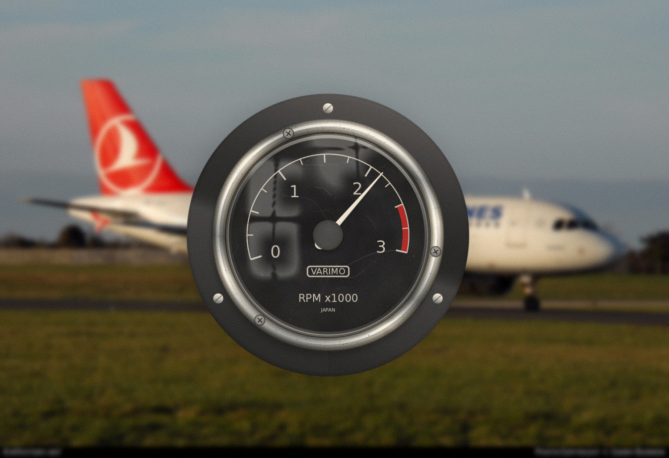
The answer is 2125 rpm
